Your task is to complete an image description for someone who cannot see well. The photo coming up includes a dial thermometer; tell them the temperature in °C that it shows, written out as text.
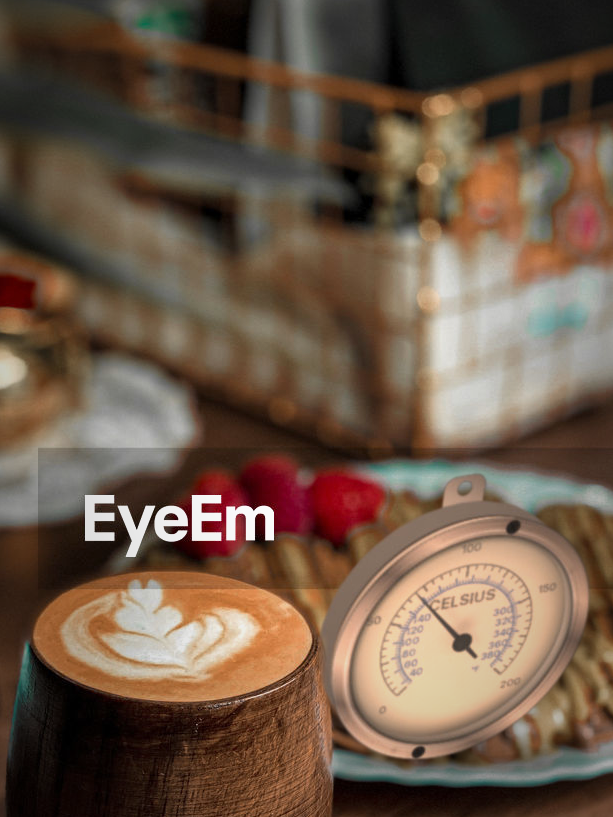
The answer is 70 °C
